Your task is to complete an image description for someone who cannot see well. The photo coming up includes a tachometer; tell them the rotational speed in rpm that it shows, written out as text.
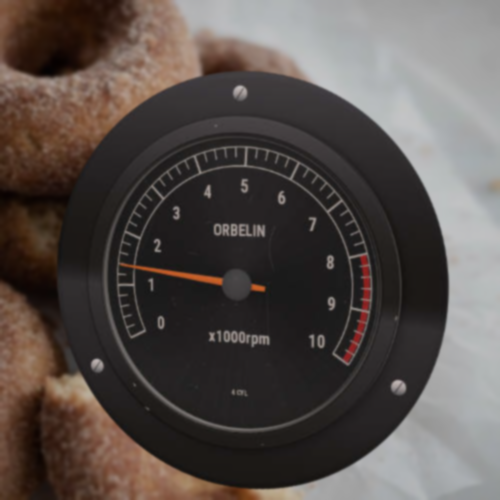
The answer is 1400 rpm
